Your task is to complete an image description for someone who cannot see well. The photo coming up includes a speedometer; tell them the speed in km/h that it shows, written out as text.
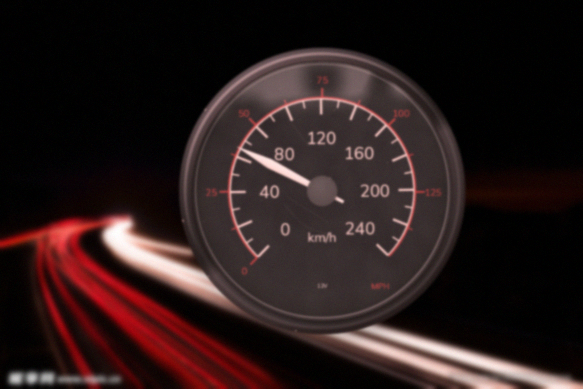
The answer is 65 km/h
